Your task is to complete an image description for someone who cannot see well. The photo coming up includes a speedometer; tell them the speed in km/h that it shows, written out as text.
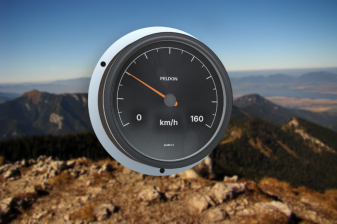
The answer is 40 km/h
